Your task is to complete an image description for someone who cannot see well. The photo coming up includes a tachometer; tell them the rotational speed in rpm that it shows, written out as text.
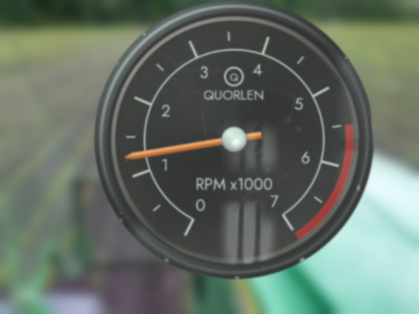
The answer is 1250 rpm
